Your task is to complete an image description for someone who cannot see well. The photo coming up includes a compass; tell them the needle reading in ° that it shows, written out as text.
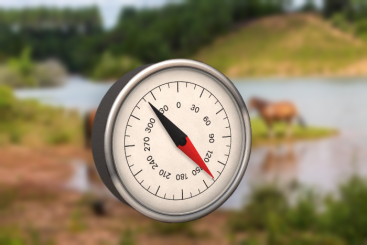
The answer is 140 °
